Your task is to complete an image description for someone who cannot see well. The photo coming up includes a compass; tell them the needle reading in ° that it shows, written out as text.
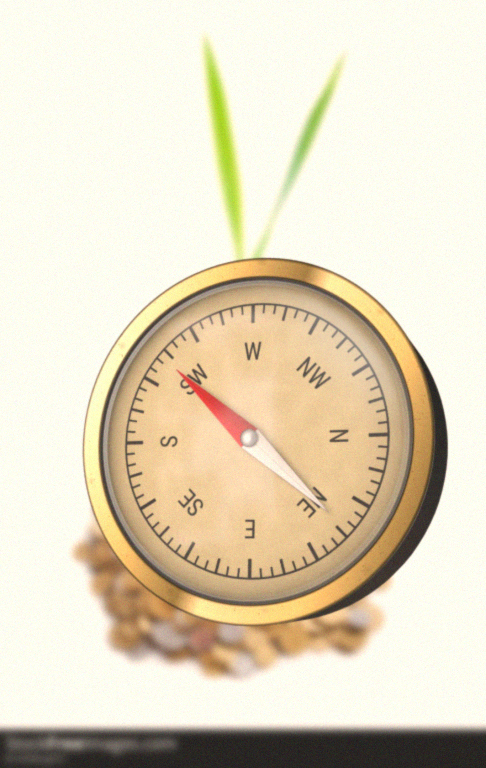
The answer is 222.5 °
